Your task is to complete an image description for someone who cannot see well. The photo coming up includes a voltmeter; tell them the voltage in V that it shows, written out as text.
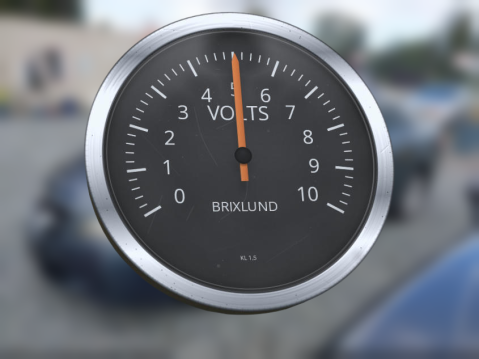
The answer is 5 V
